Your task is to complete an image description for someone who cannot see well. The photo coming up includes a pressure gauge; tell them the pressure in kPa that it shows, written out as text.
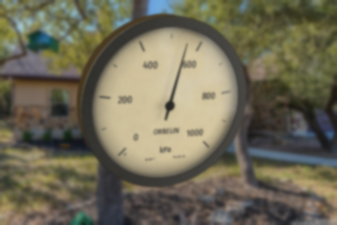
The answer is 550 kPa
